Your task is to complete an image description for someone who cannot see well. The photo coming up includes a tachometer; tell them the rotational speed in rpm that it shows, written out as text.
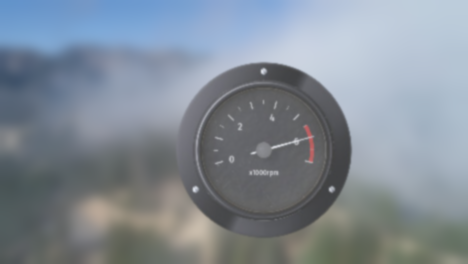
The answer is 6000 rpm
